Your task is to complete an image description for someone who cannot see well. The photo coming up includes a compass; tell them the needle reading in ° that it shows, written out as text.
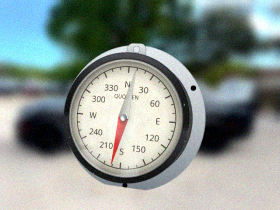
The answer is 190 °
